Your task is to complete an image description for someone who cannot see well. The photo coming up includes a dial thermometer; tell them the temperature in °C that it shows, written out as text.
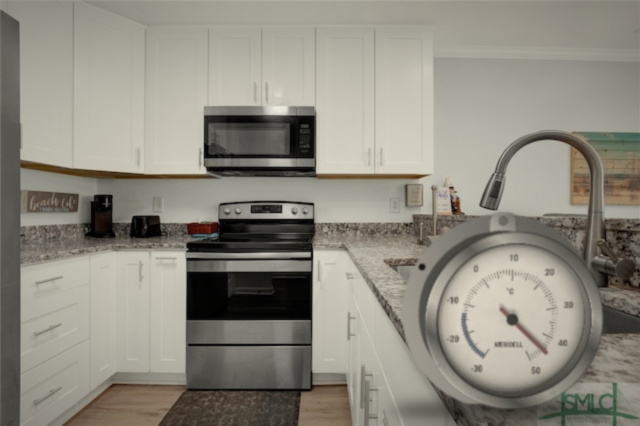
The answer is 45 °C
